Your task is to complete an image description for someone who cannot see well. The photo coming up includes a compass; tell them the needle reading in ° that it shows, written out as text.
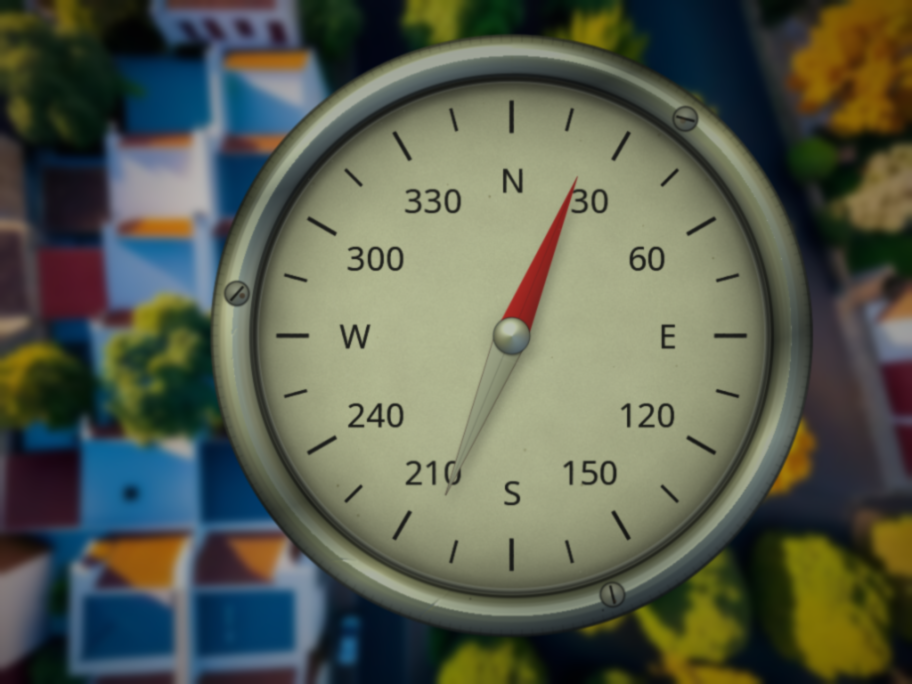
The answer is 22.5 °
